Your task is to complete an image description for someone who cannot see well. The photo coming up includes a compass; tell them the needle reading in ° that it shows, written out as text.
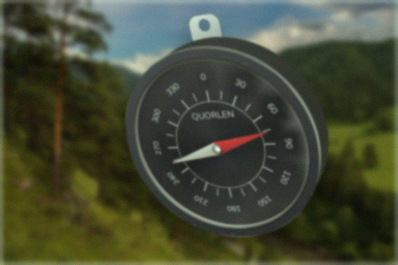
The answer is 75 °
